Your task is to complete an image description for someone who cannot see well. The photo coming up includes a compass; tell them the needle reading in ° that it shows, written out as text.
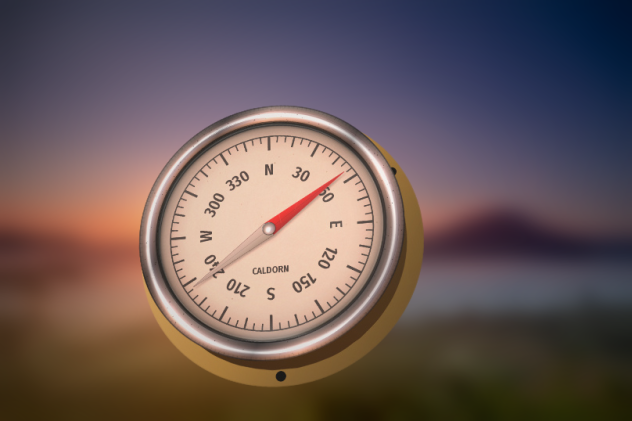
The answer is 55 °
